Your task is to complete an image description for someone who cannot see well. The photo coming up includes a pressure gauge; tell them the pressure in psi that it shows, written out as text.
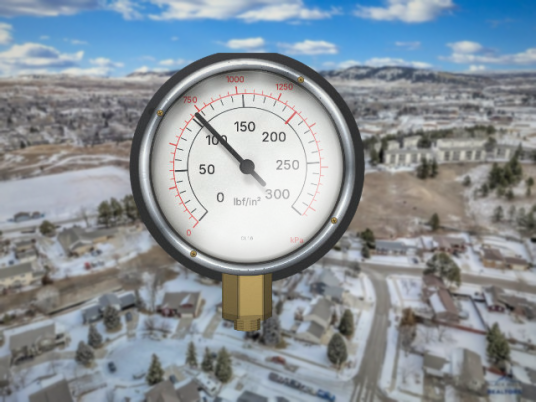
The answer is 105 psi
